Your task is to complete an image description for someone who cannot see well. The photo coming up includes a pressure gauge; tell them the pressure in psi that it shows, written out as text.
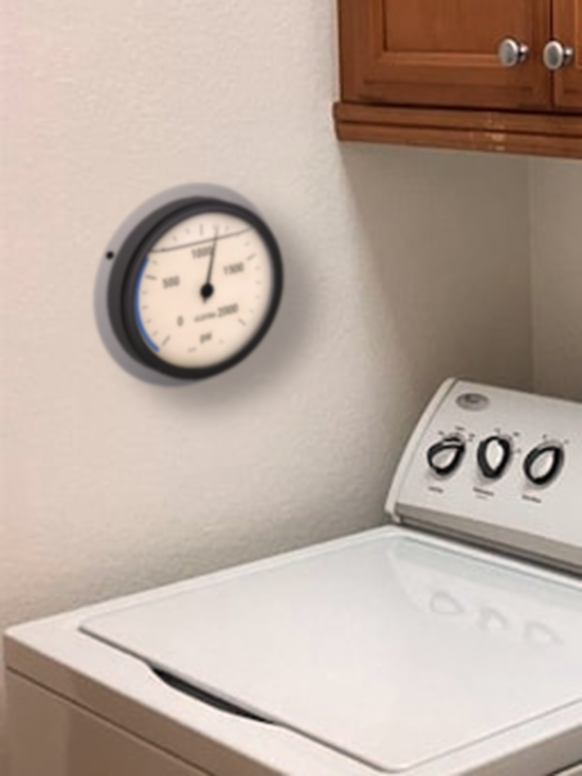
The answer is 1100 psi
